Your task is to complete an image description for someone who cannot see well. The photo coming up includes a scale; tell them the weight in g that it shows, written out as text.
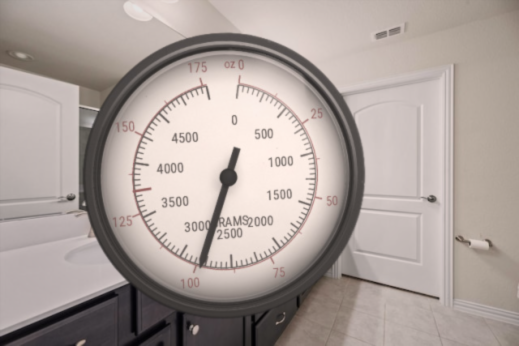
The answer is 2800 g
